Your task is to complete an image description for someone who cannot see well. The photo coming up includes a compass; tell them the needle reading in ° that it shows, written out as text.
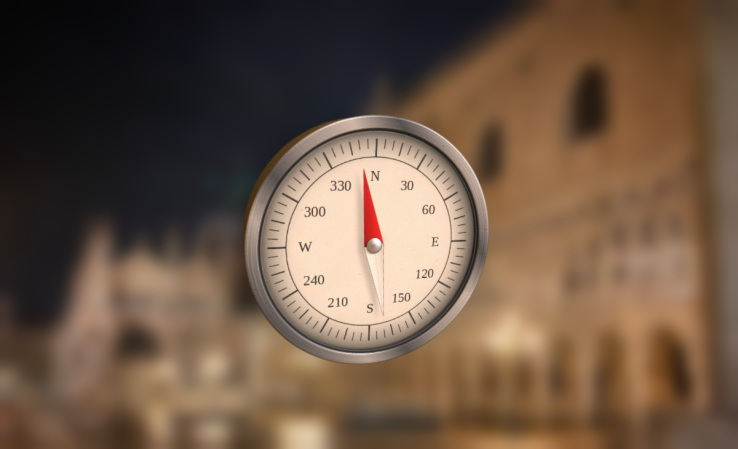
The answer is 350 °
